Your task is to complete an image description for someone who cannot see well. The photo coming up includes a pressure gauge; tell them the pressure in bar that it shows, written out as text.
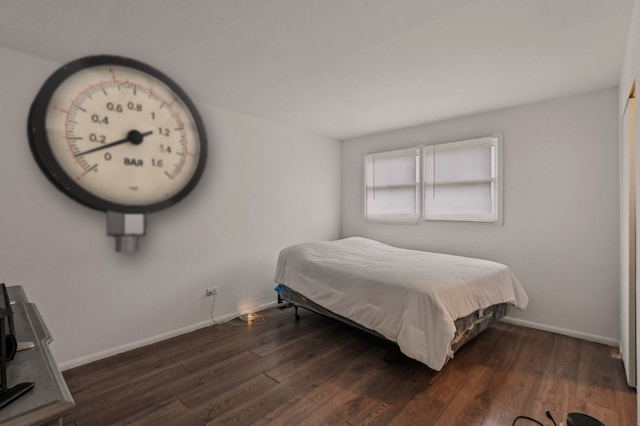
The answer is 0.1 bar
